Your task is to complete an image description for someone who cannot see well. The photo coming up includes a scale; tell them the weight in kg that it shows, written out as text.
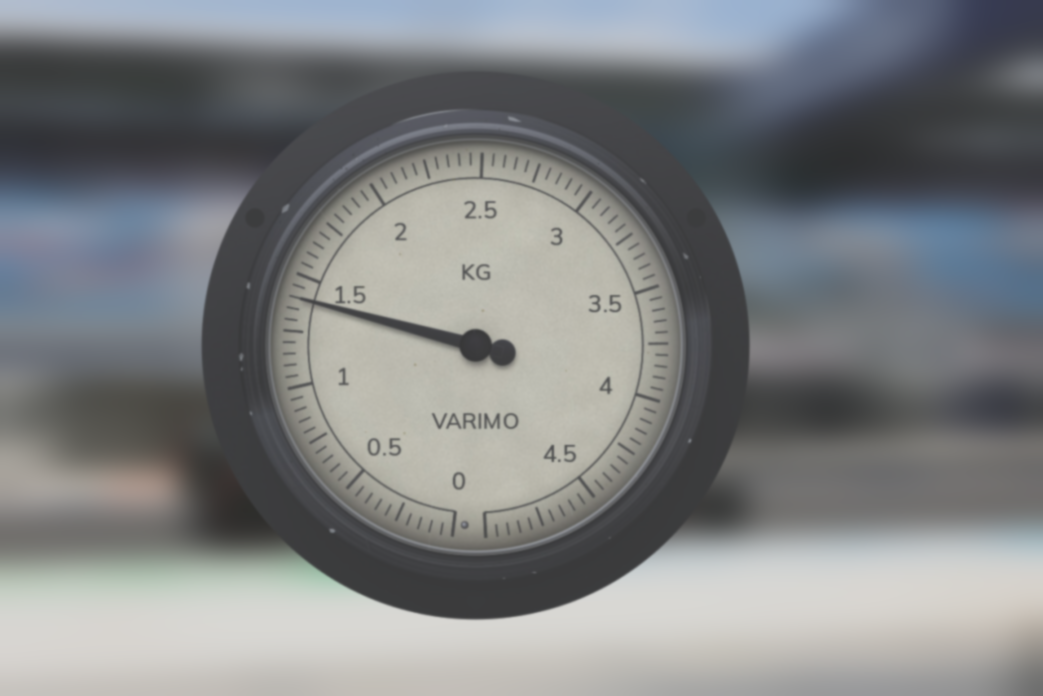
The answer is 1.4 kg
